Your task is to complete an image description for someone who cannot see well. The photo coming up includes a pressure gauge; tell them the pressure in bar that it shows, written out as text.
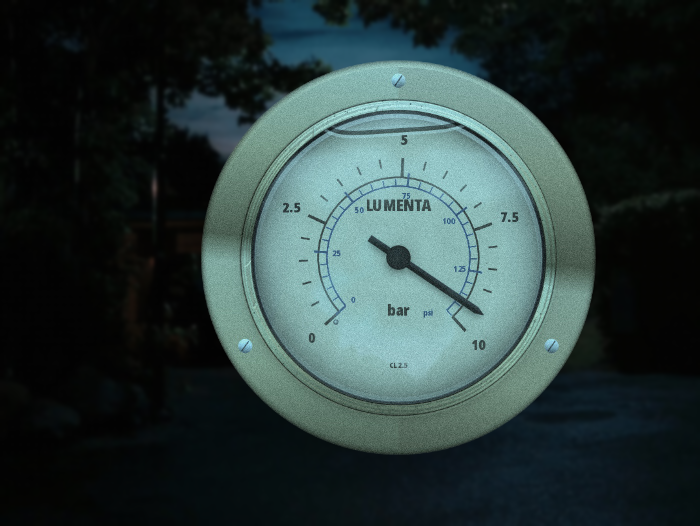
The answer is 9.5 bar
